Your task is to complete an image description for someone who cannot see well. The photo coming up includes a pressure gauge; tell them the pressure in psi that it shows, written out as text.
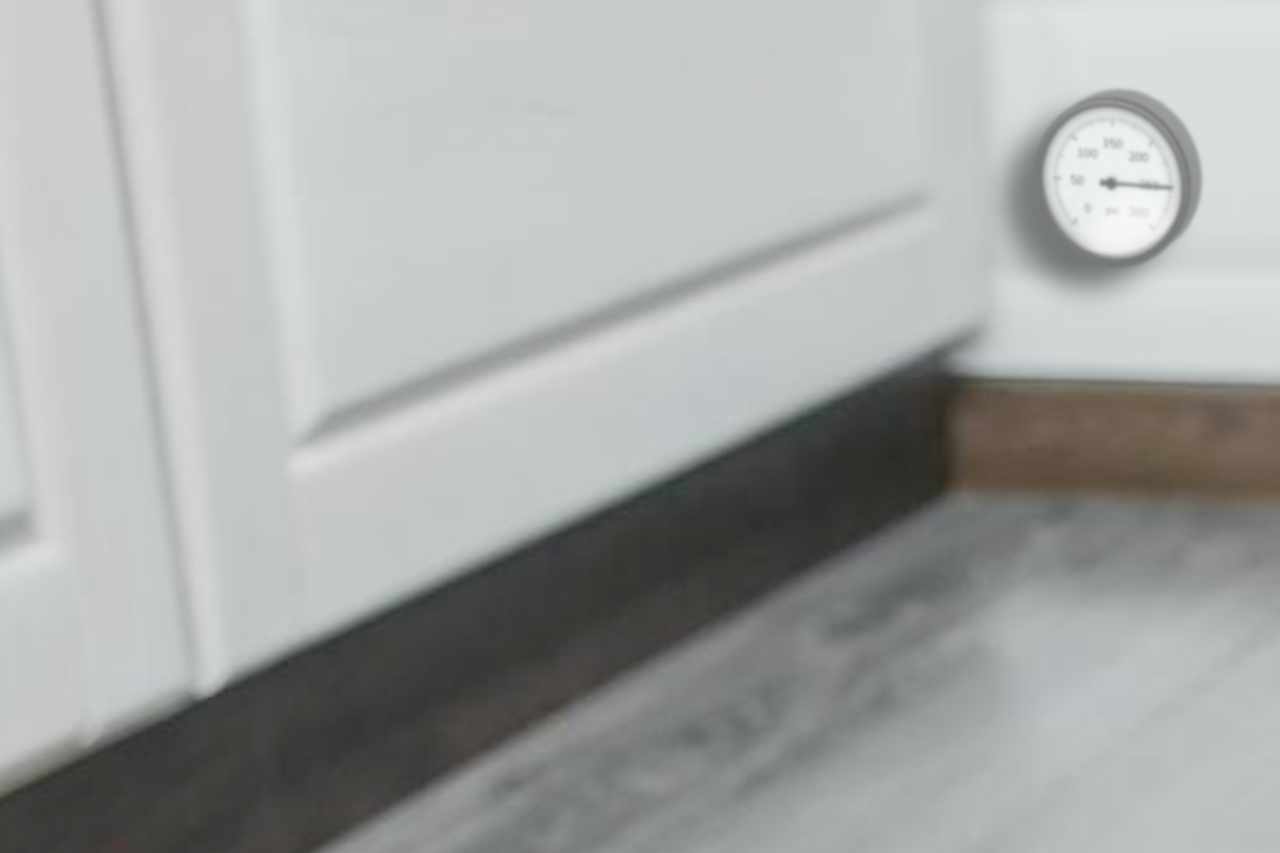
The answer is 250 psi
